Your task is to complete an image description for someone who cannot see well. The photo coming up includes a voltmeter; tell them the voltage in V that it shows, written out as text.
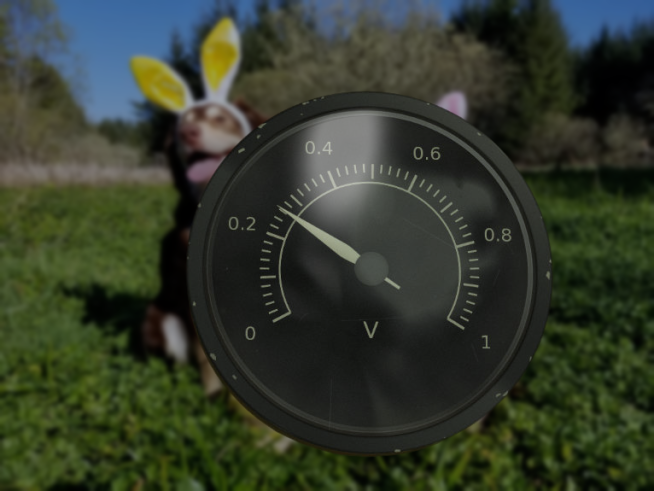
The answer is 0.26 V
